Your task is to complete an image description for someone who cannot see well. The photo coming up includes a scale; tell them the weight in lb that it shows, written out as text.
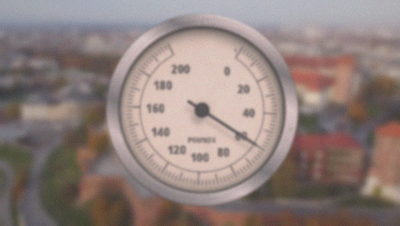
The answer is 60 lb
